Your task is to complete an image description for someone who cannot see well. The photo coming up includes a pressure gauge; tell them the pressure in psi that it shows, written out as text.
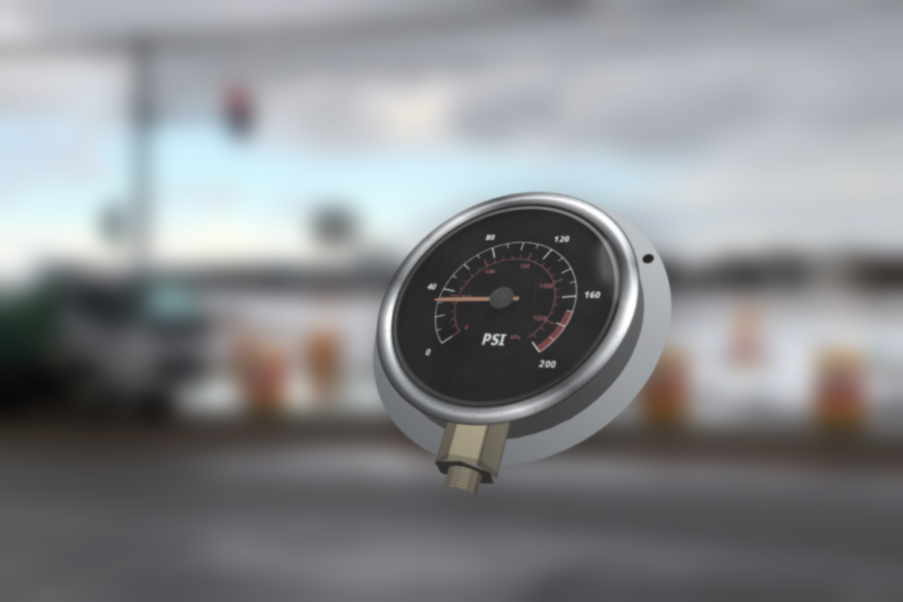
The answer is 30 psi
